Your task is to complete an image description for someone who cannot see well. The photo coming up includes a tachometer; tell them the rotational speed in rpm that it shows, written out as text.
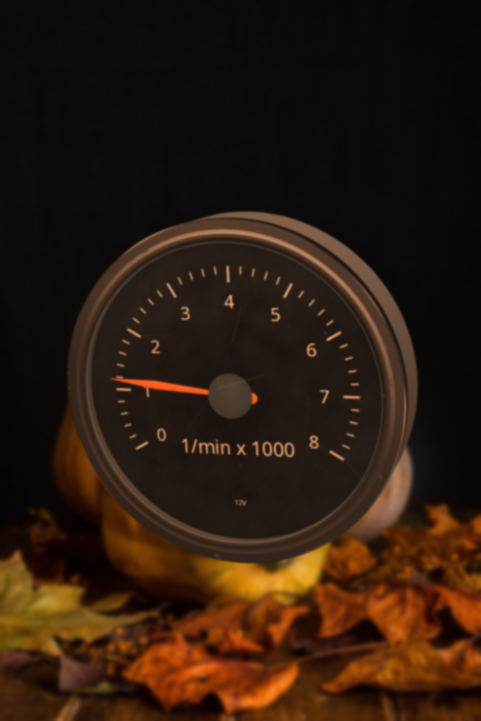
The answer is 1200 rpm
